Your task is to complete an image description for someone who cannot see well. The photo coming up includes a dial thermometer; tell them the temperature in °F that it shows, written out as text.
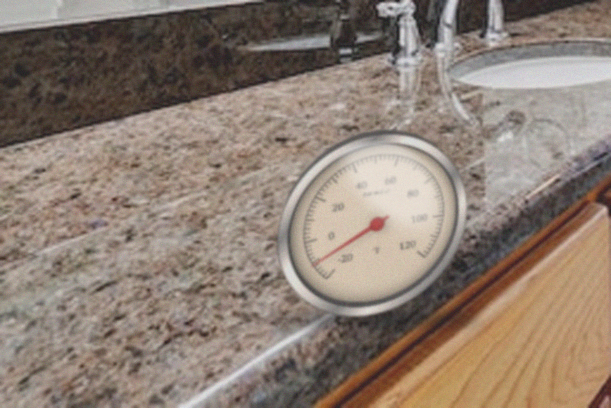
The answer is -10 °F
